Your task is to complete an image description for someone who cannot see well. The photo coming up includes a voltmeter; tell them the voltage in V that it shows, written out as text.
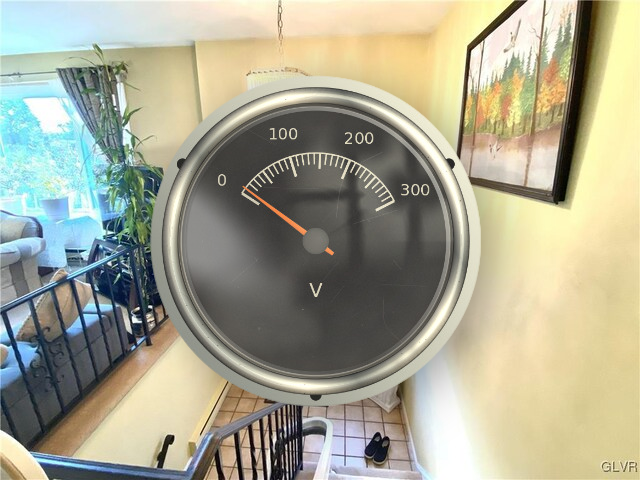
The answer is 10 V
